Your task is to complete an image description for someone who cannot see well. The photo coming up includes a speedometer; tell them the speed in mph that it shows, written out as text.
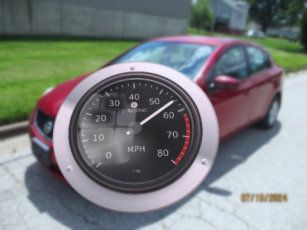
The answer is 56 mph
